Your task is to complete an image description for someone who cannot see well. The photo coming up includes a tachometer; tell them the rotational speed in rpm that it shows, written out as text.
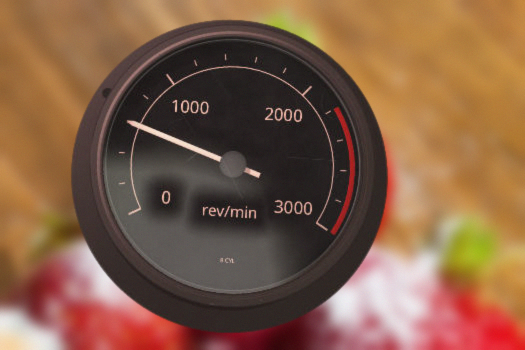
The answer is 600 rpm
